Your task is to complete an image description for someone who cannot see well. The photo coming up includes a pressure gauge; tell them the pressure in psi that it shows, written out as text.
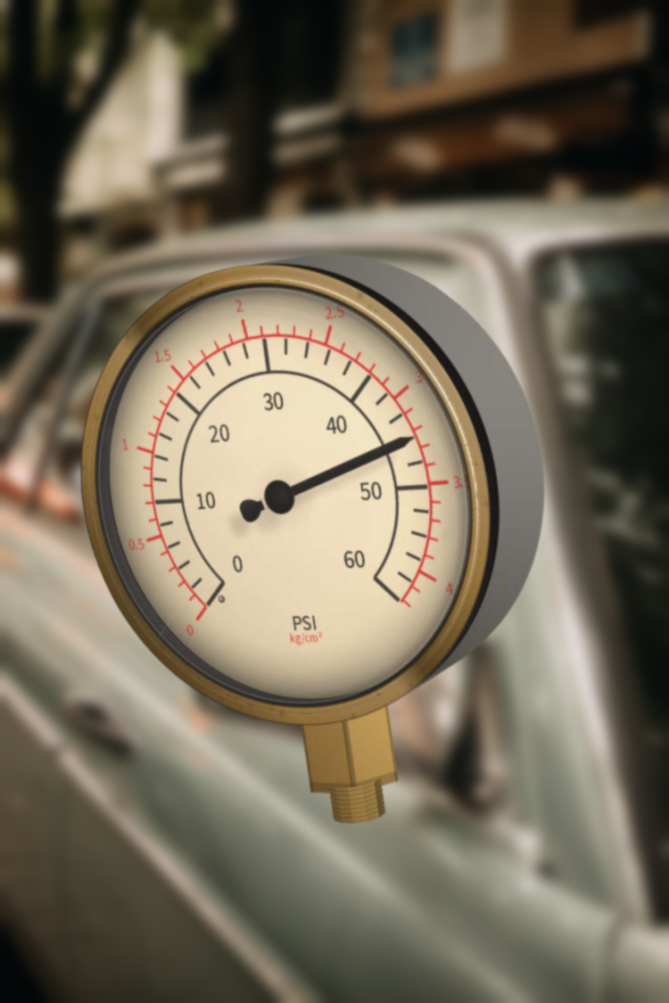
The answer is 46 psi
